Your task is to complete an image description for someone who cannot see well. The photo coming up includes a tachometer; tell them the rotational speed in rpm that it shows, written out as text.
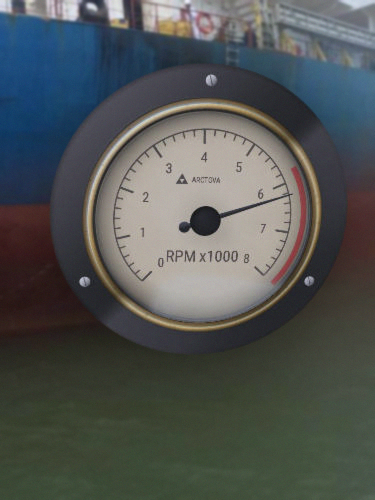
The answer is 6200 rpm
